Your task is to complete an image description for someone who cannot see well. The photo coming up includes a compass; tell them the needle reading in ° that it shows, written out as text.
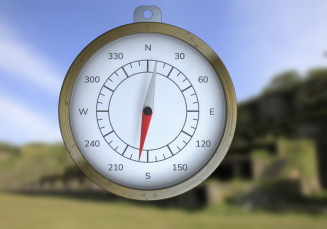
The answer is 190 °
